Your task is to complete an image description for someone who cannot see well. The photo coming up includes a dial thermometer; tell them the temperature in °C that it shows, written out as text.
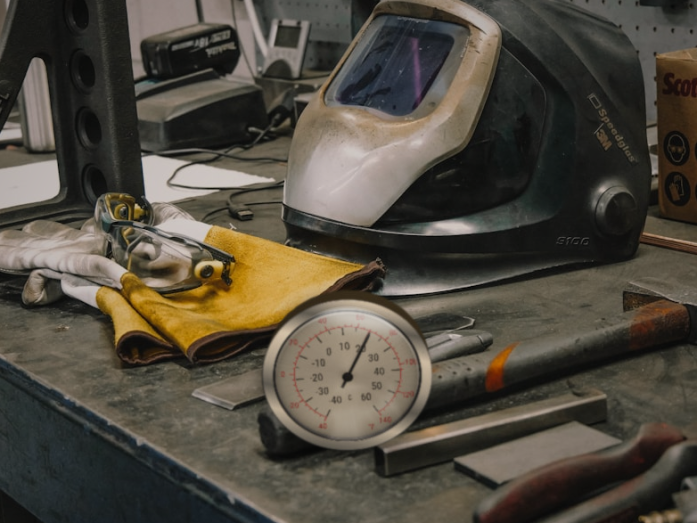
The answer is 20 °C
